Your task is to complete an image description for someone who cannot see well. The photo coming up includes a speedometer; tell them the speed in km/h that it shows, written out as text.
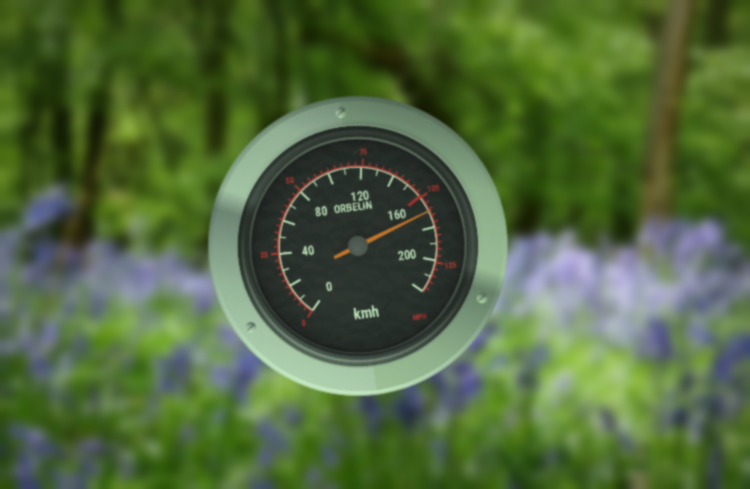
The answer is 170 km/h
